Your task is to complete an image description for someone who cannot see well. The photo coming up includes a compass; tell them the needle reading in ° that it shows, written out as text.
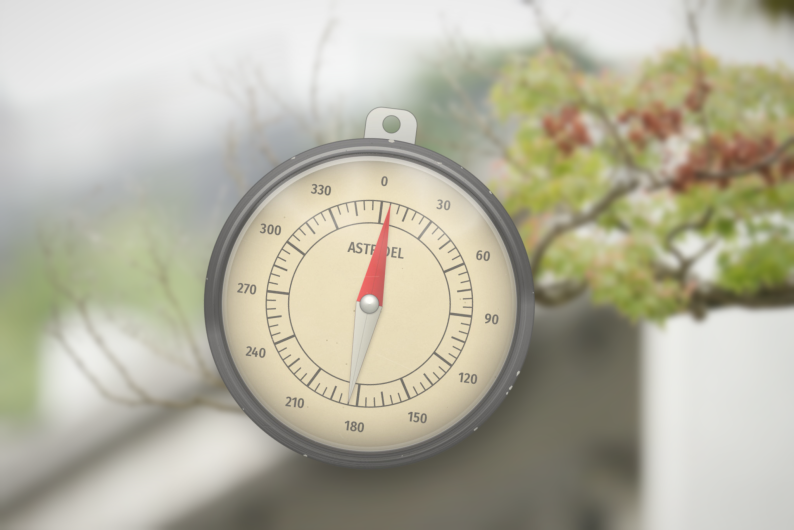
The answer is 5 °
